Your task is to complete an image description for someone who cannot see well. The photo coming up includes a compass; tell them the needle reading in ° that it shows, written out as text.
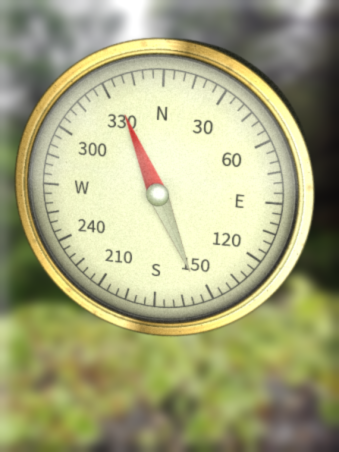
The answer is 335 °
